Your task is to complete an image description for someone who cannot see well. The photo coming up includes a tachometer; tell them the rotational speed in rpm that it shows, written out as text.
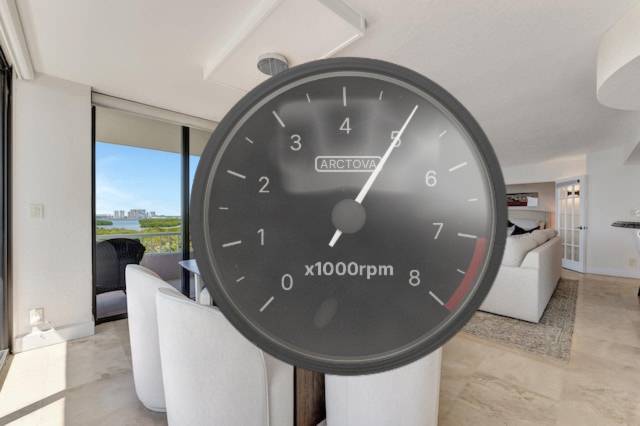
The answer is 5000 rpm
